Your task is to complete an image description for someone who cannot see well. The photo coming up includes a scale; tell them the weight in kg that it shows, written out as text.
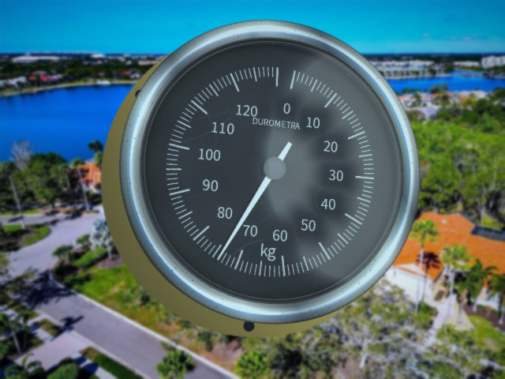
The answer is 74 kg
